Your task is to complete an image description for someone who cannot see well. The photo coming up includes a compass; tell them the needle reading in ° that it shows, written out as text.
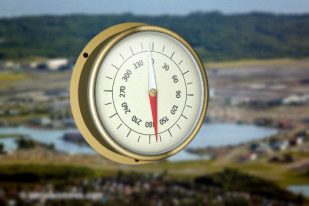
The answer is 172.5 °
